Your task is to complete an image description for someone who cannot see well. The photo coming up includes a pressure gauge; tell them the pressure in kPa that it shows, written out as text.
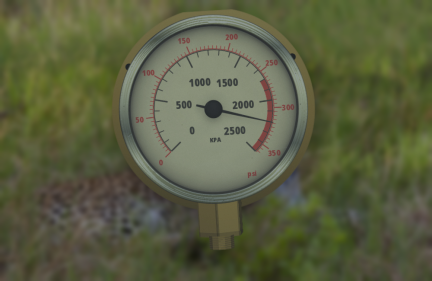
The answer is 2200 kPa
